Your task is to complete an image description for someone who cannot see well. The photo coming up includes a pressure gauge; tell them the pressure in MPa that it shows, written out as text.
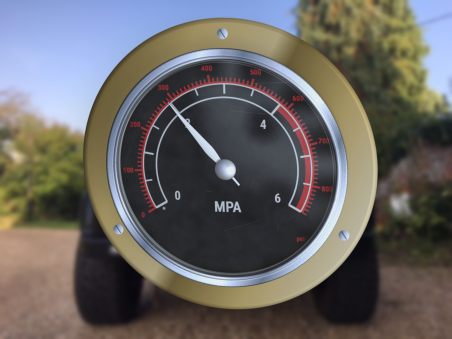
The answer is 2 MPa
